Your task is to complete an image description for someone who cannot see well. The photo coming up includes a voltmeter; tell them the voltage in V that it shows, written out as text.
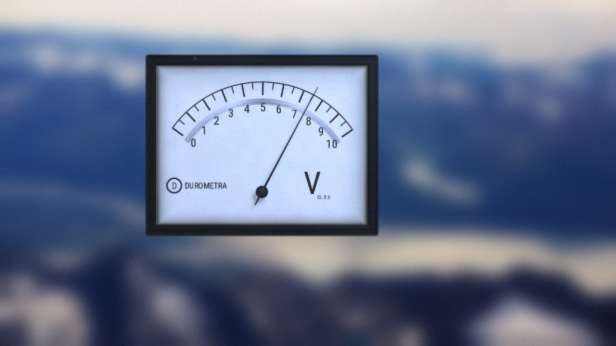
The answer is 7.5 V
